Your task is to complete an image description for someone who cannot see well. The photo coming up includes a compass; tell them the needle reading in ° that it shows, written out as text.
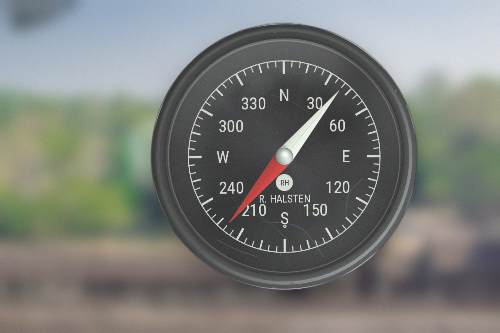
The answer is 220 °
